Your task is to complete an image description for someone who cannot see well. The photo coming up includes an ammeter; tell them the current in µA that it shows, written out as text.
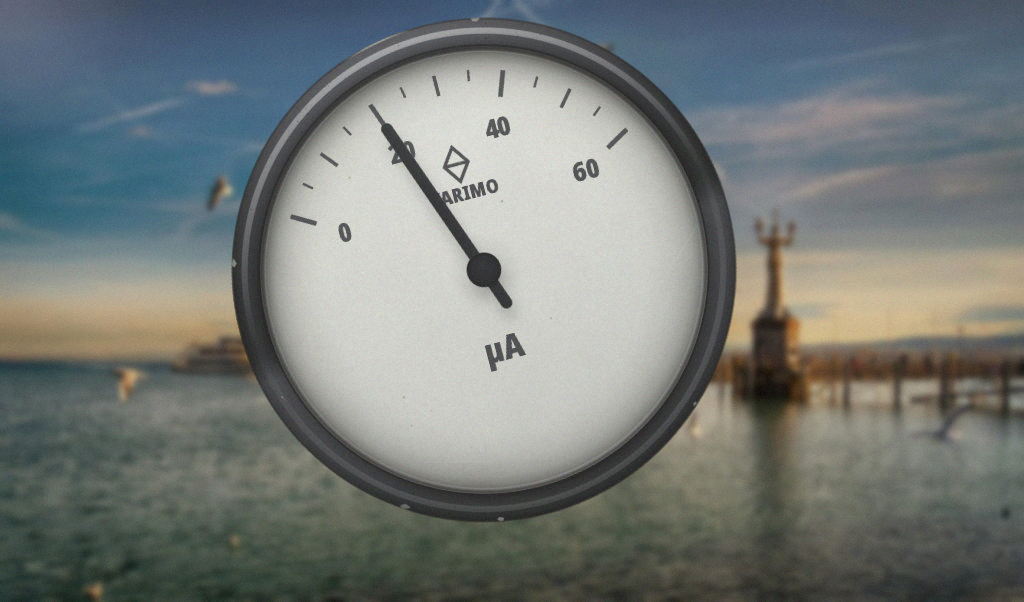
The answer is 20 µA
